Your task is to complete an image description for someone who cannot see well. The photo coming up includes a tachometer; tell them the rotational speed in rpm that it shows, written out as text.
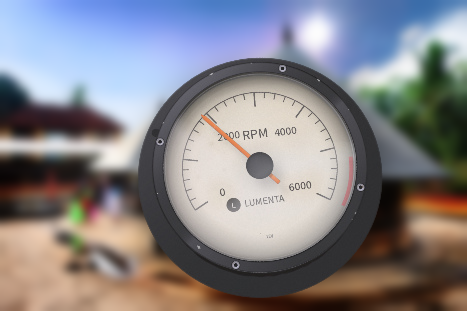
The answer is 1900 rpm
